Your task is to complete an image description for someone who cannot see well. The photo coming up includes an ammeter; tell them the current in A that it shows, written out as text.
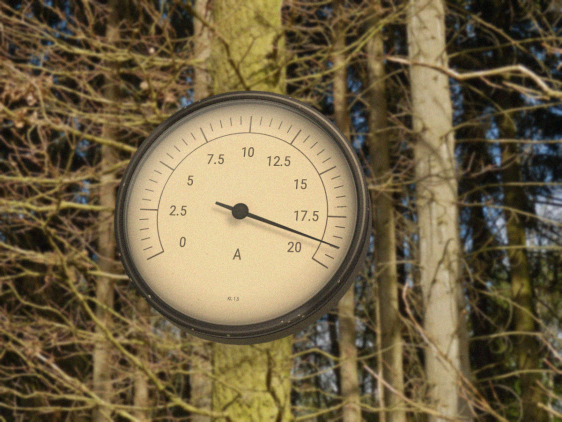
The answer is 19 A
